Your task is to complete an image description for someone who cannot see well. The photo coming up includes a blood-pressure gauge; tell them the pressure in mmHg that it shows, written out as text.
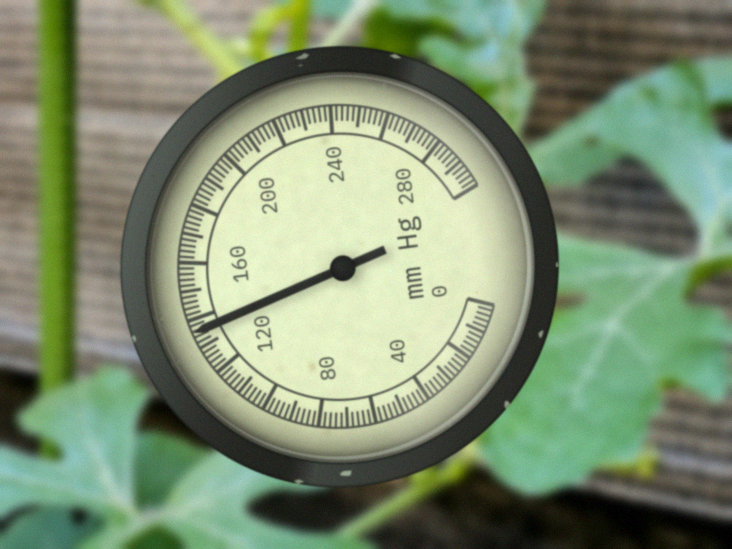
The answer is 136 mmHg
